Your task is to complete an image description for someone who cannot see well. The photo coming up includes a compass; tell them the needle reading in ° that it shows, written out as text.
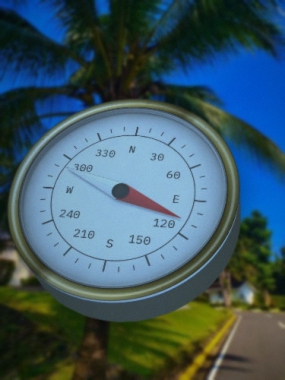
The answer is 110 °
